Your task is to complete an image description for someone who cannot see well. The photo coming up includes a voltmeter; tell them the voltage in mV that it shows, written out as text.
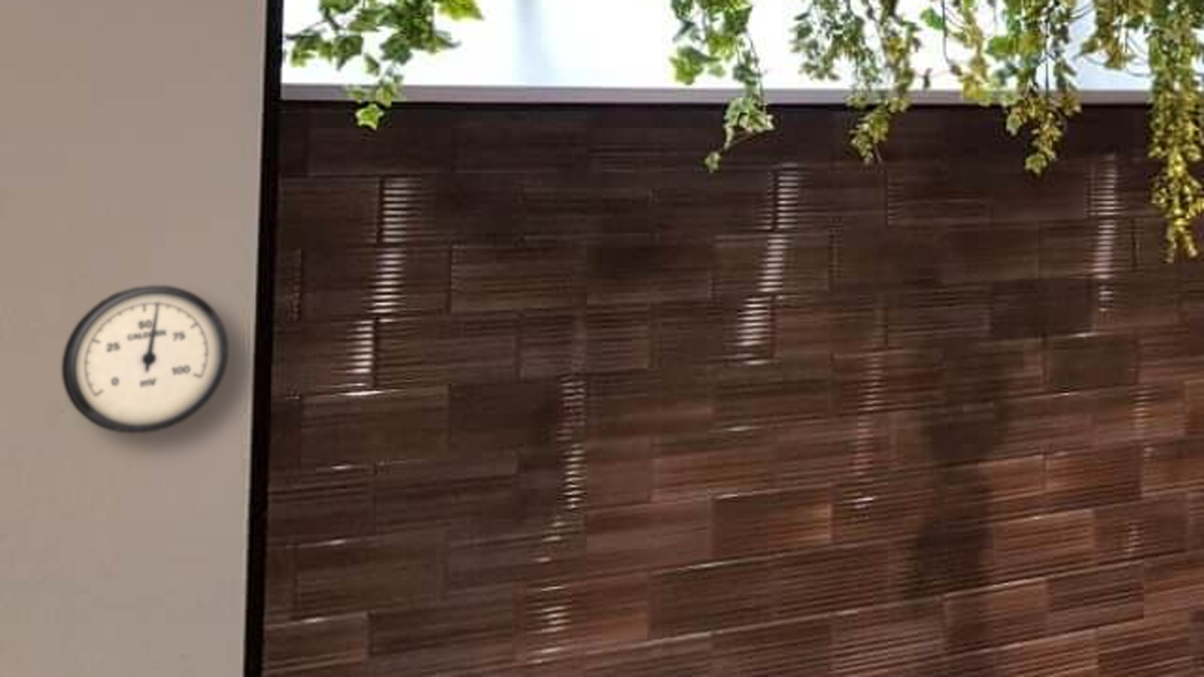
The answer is 55 mV
